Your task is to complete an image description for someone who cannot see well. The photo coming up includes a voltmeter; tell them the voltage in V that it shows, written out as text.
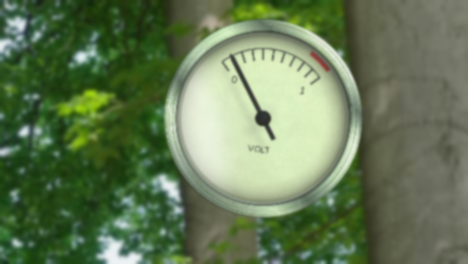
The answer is 0.1 V
